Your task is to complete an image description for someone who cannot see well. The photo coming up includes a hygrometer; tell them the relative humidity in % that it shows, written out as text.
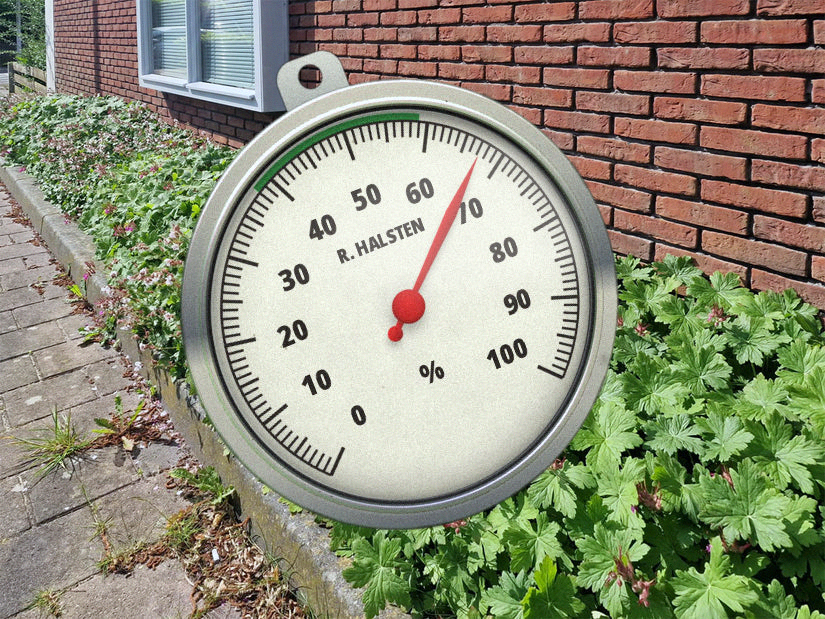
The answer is 67 %
